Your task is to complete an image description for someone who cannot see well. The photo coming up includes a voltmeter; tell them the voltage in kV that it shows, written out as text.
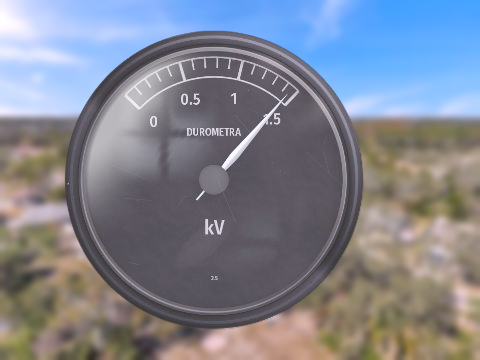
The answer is 1.45 kV
